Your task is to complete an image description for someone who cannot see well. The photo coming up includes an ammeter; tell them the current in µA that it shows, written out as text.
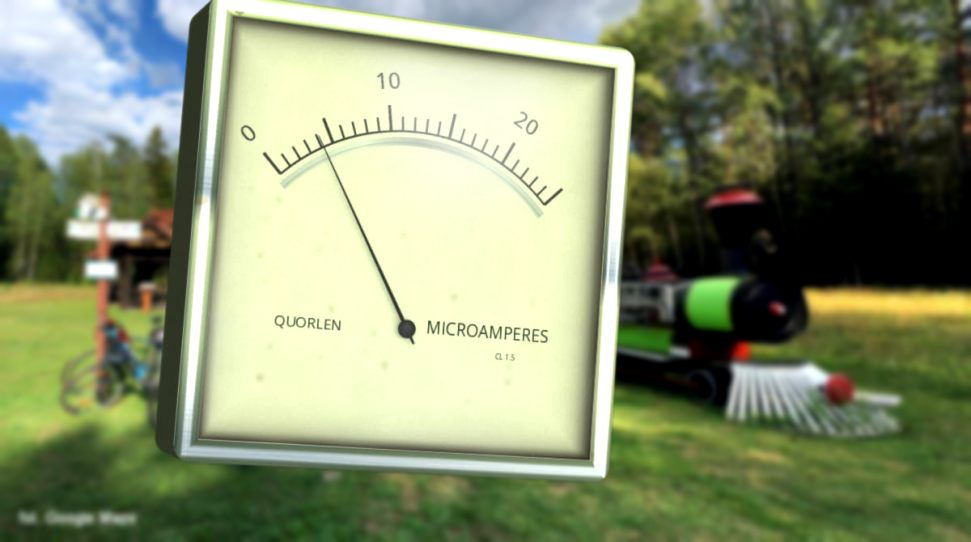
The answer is 4 µA
